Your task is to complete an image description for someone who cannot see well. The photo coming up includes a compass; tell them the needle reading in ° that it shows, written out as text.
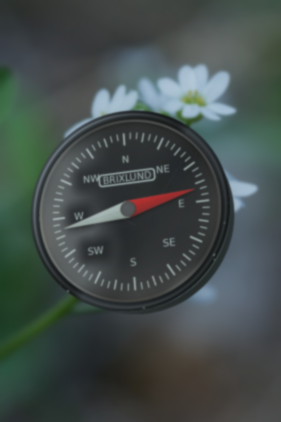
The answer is 80 °
